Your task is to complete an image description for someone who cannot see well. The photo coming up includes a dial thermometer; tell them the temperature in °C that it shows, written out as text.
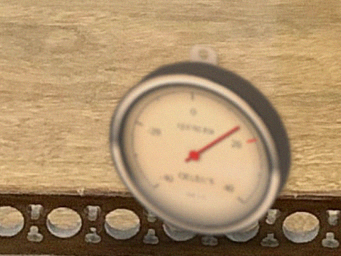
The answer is 15 °C
